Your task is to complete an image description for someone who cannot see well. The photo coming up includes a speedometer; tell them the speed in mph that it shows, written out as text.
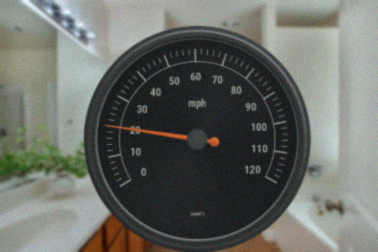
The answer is 20 mph
